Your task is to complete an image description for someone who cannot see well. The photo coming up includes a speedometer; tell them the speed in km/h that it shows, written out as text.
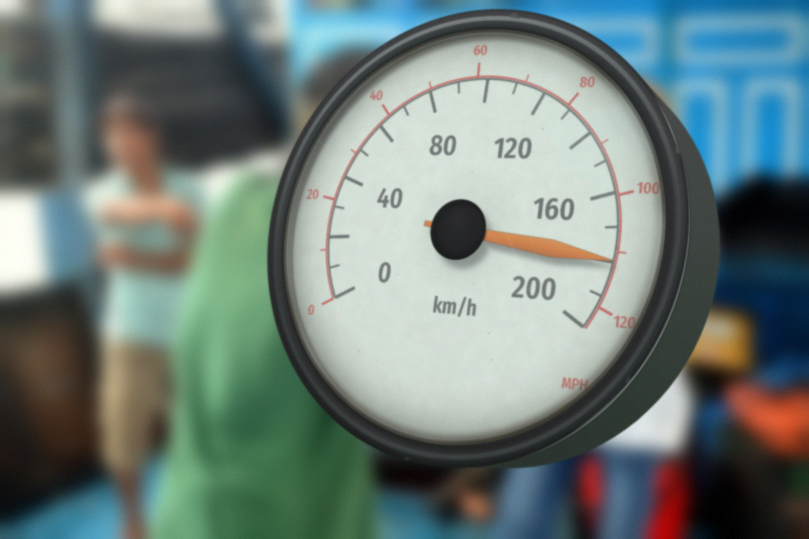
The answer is 180 km/h
